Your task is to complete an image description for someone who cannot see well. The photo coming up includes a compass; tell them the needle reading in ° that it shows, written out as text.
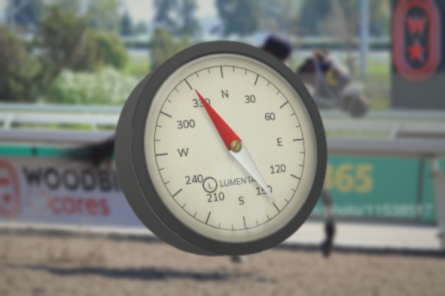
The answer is 330 °
